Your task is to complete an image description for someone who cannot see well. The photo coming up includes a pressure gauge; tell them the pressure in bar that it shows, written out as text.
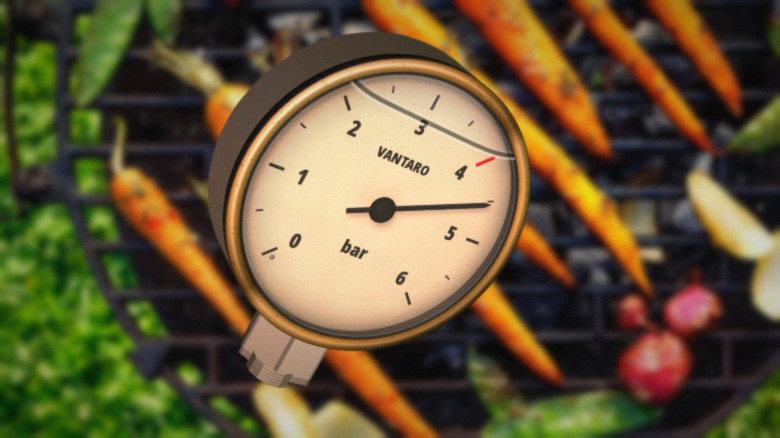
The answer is 4.5 bar
